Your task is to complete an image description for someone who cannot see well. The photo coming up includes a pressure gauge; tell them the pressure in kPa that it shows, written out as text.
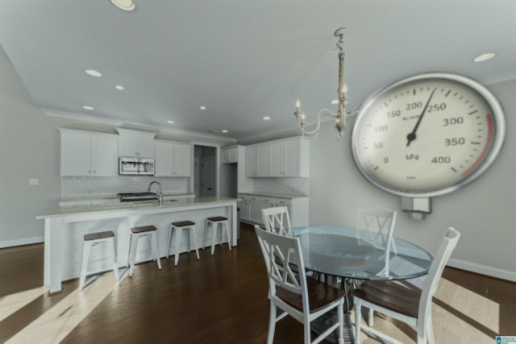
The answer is 230 kPa
